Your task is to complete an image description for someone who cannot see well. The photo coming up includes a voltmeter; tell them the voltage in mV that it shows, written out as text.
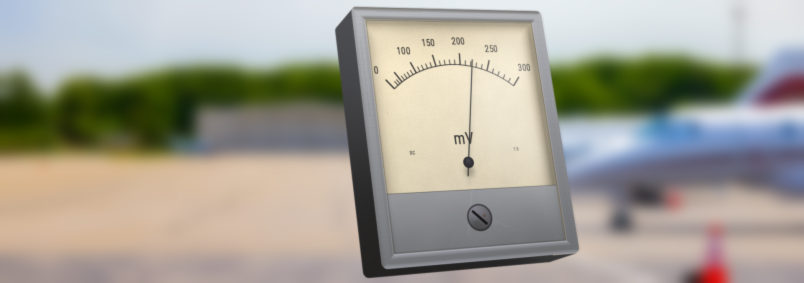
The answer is 220 mV
